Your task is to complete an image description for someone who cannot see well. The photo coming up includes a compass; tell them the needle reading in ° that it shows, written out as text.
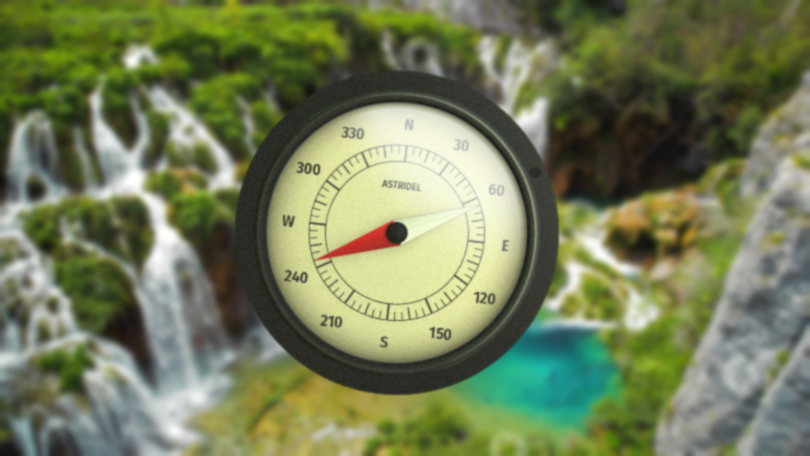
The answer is 245 °
